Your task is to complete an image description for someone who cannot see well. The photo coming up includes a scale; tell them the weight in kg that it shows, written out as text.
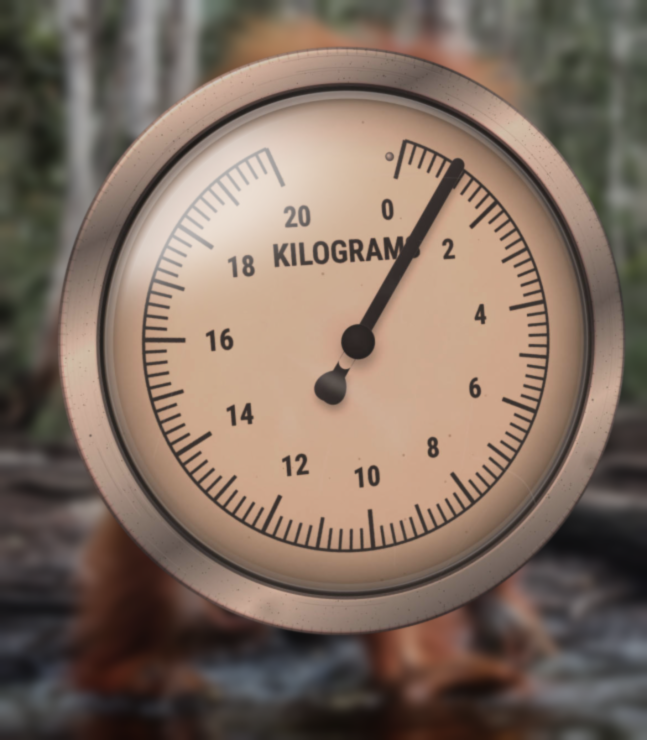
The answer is 1 kg
